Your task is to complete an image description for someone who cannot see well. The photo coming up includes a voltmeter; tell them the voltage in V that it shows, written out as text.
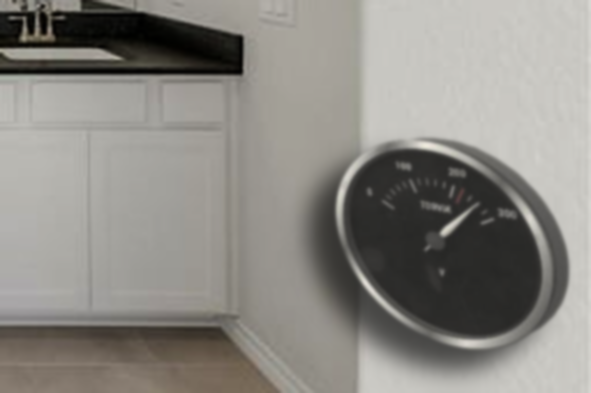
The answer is 260 V
